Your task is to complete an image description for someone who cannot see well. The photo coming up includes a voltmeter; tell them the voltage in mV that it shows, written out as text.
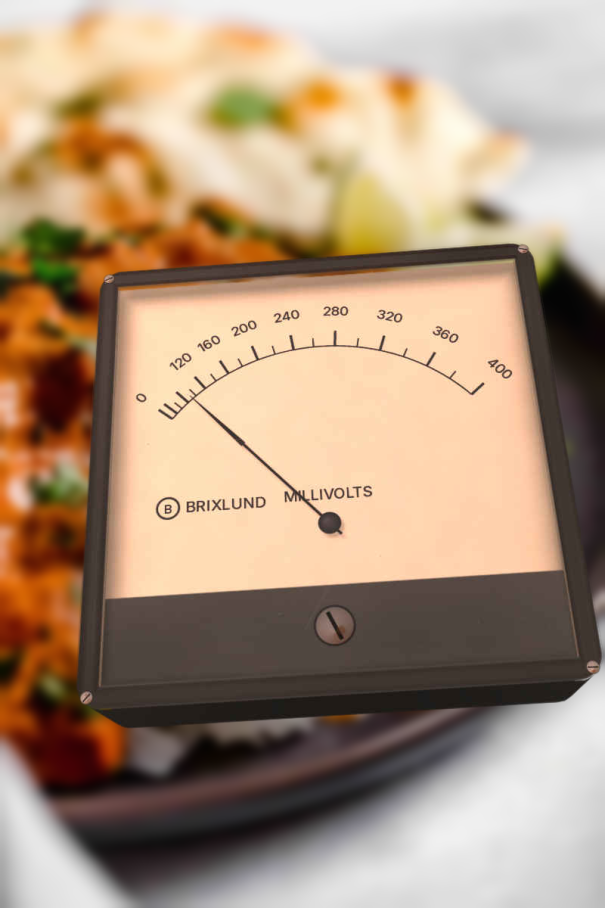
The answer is 90 mV
